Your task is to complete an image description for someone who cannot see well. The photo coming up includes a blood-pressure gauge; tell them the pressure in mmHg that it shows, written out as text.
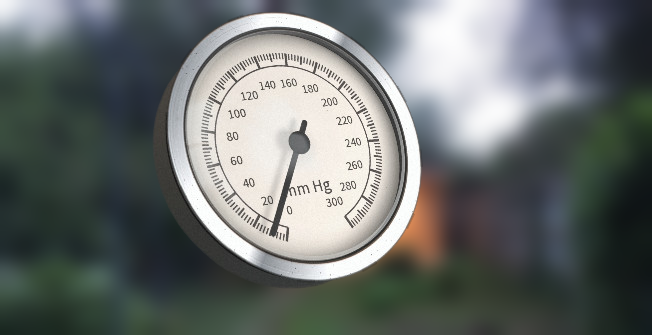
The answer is 10 mmHg
